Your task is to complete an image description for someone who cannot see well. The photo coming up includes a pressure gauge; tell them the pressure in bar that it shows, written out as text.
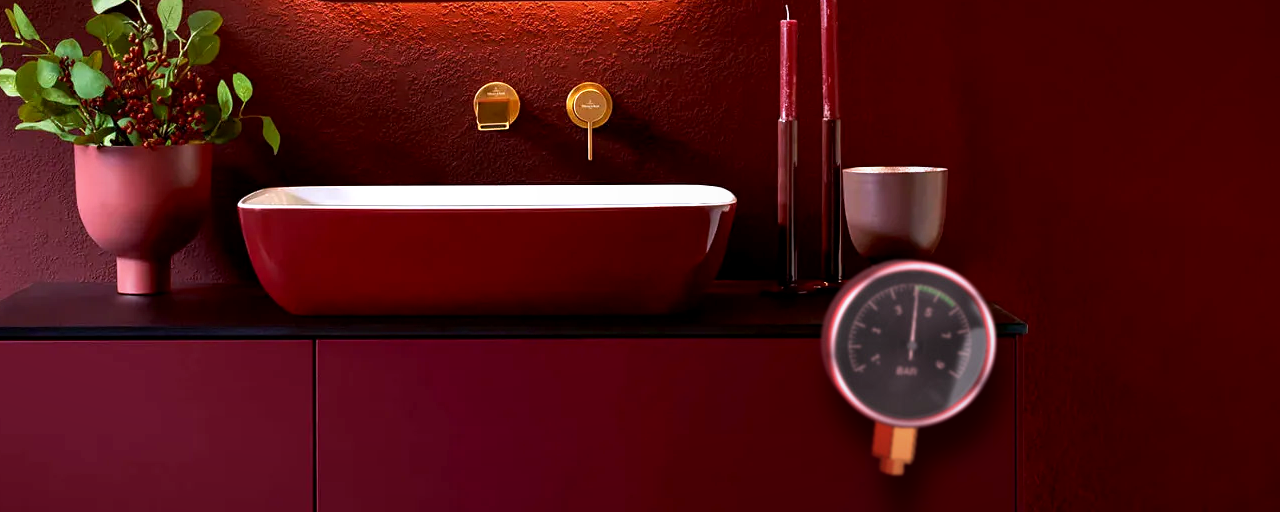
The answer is 4 bar
